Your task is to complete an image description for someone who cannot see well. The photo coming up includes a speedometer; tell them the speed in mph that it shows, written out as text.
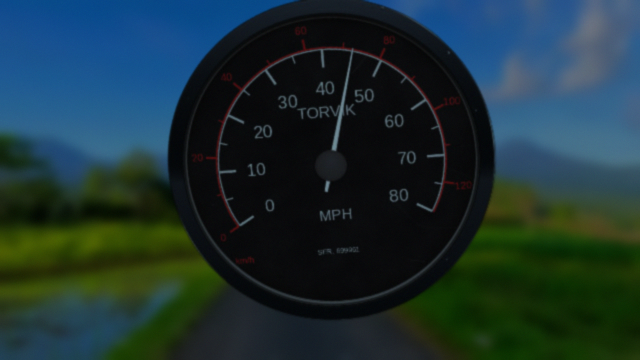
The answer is 45 mph
